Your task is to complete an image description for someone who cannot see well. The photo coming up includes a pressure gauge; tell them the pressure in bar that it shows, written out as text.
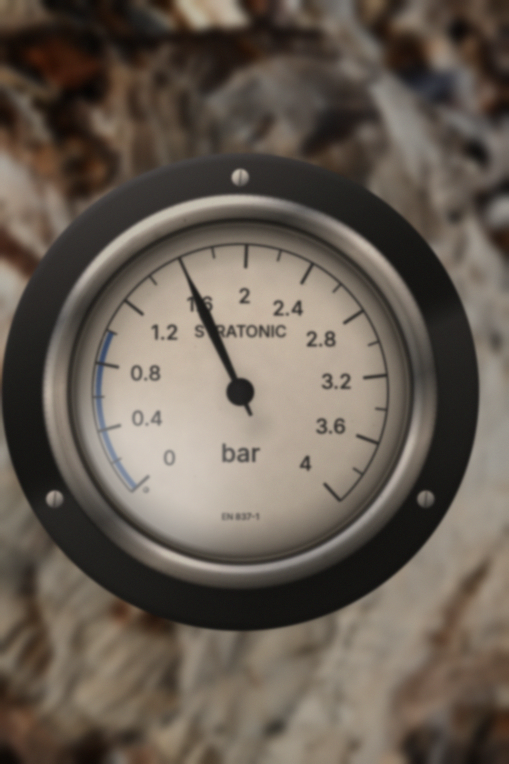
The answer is 1.6 bar
